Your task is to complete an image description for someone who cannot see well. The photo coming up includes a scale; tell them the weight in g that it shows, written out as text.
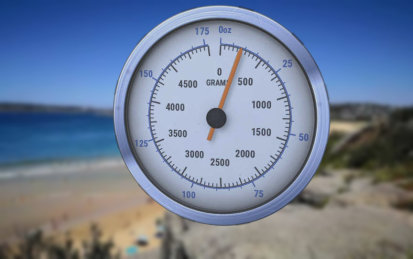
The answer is 250 g
